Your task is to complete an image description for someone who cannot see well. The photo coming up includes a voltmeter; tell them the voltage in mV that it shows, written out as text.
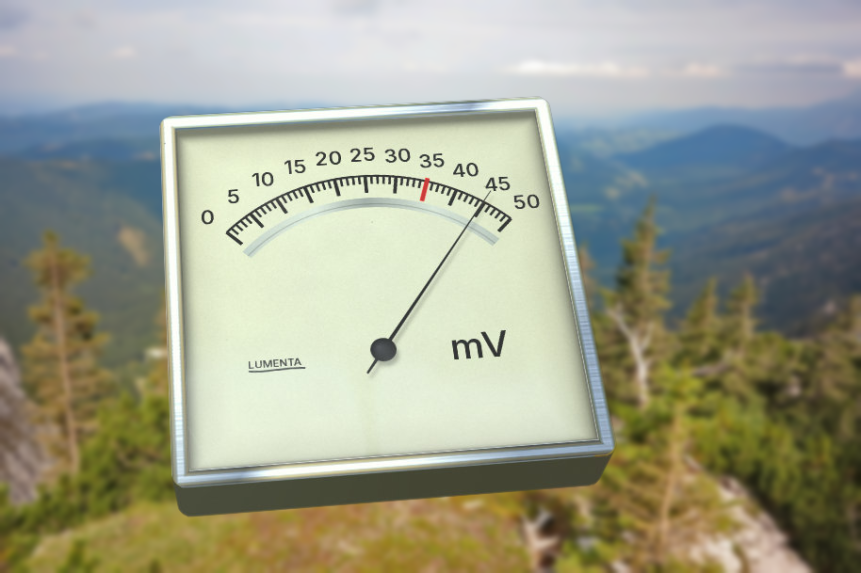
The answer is 45 mV
